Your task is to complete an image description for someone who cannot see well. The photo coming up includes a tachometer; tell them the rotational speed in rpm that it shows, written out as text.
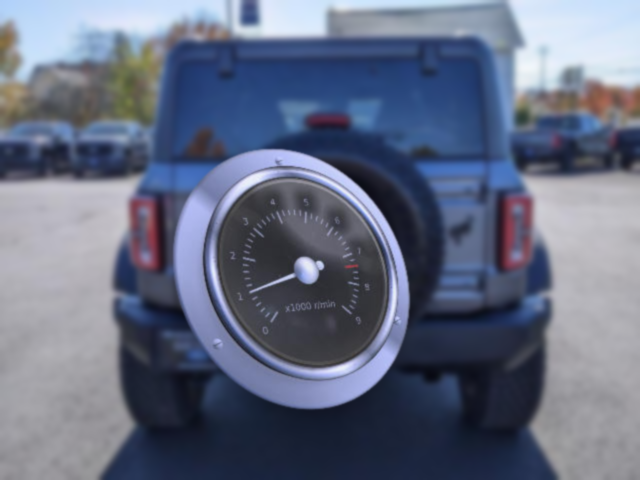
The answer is 1000 rpm
